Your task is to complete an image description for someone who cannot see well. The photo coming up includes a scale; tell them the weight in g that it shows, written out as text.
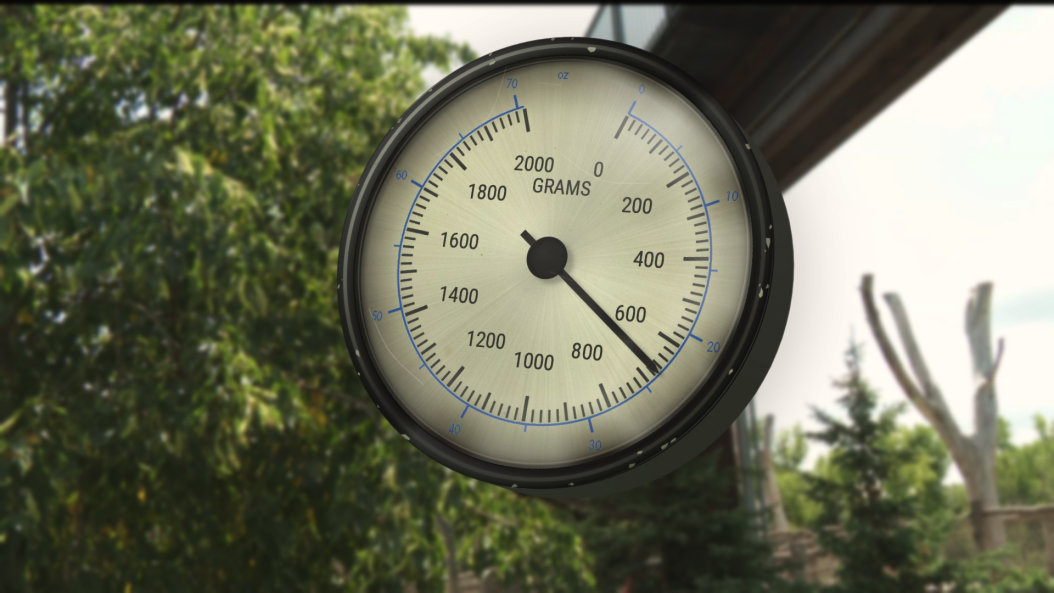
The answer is 670 g
